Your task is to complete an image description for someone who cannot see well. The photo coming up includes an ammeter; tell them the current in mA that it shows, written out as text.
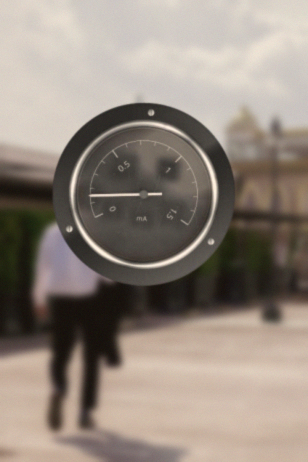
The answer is 0.15 mA
